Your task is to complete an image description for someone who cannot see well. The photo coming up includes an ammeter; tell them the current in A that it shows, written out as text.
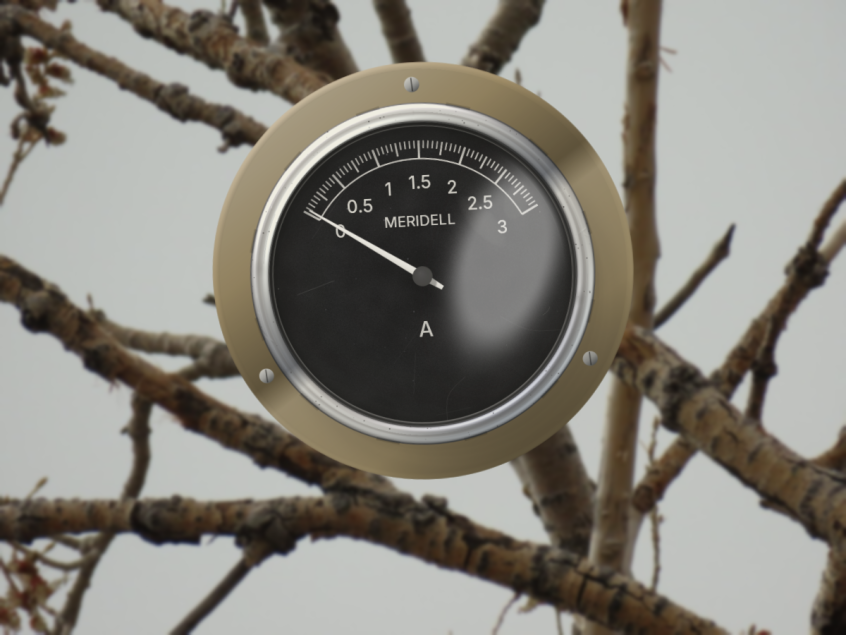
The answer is 0.05 A
